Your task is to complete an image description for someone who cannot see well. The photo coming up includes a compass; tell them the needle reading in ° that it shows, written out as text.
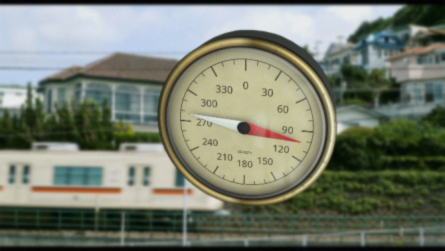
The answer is 100 °
